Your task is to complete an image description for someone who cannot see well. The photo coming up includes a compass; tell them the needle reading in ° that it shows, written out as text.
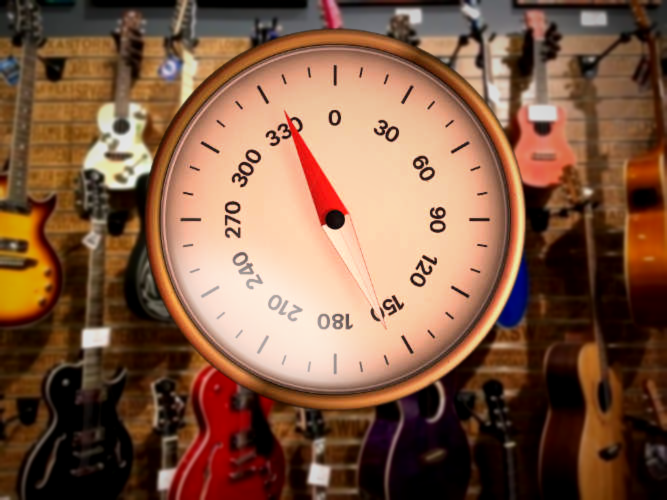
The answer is 335 °
